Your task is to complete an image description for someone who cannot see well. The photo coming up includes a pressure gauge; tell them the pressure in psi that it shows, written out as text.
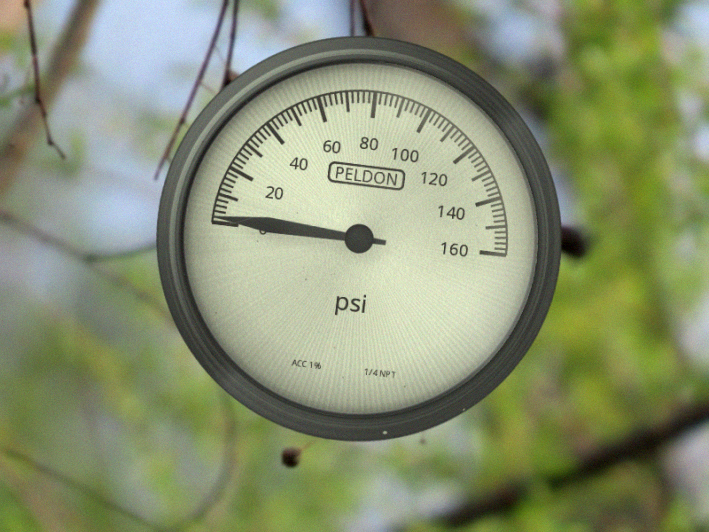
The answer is 2 psi
